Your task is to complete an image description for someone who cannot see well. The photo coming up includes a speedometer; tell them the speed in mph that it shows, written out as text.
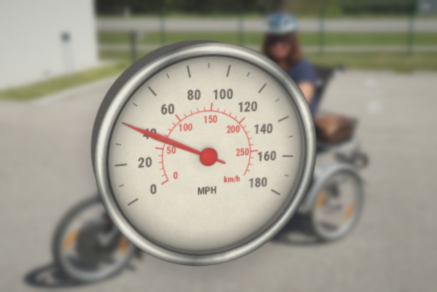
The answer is 40 mph
